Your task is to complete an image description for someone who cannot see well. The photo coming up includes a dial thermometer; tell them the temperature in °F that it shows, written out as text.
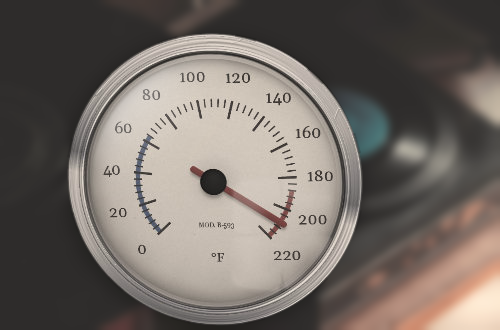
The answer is 208 °F
